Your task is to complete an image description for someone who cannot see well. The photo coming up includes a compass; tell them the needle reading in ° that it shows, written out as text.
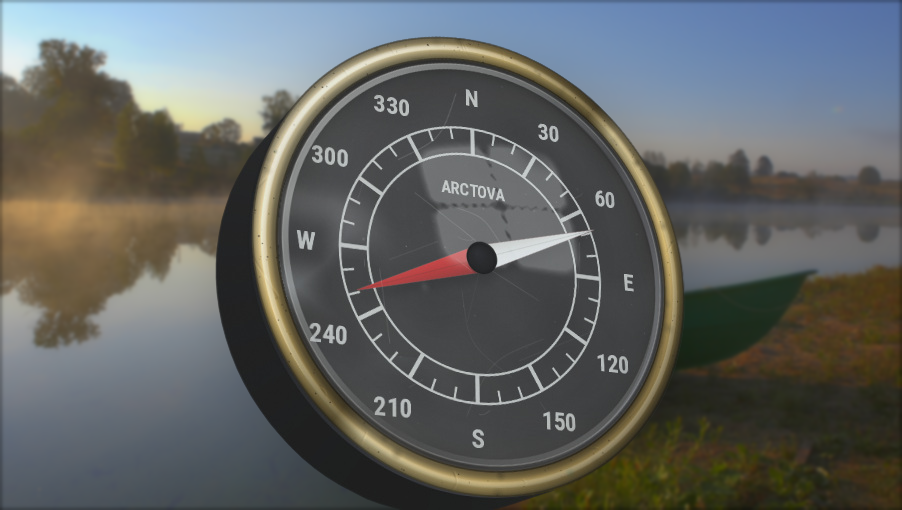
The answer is 250 °
